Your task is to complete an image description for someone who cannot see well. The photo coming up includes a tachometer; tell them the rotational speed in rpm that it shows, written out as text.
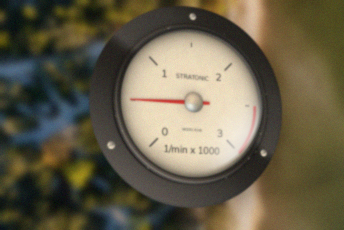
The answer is 500 rpm
